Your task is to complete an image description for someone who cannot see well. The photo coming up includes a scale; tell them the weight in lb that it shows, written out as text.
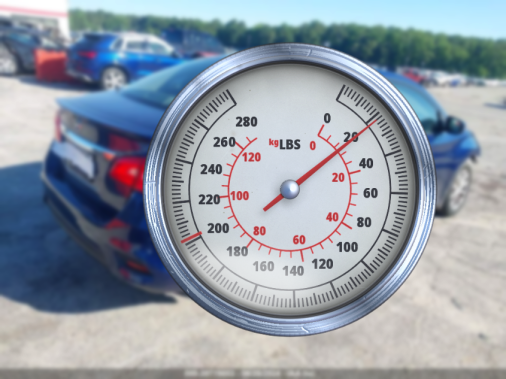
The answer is 22 lb
